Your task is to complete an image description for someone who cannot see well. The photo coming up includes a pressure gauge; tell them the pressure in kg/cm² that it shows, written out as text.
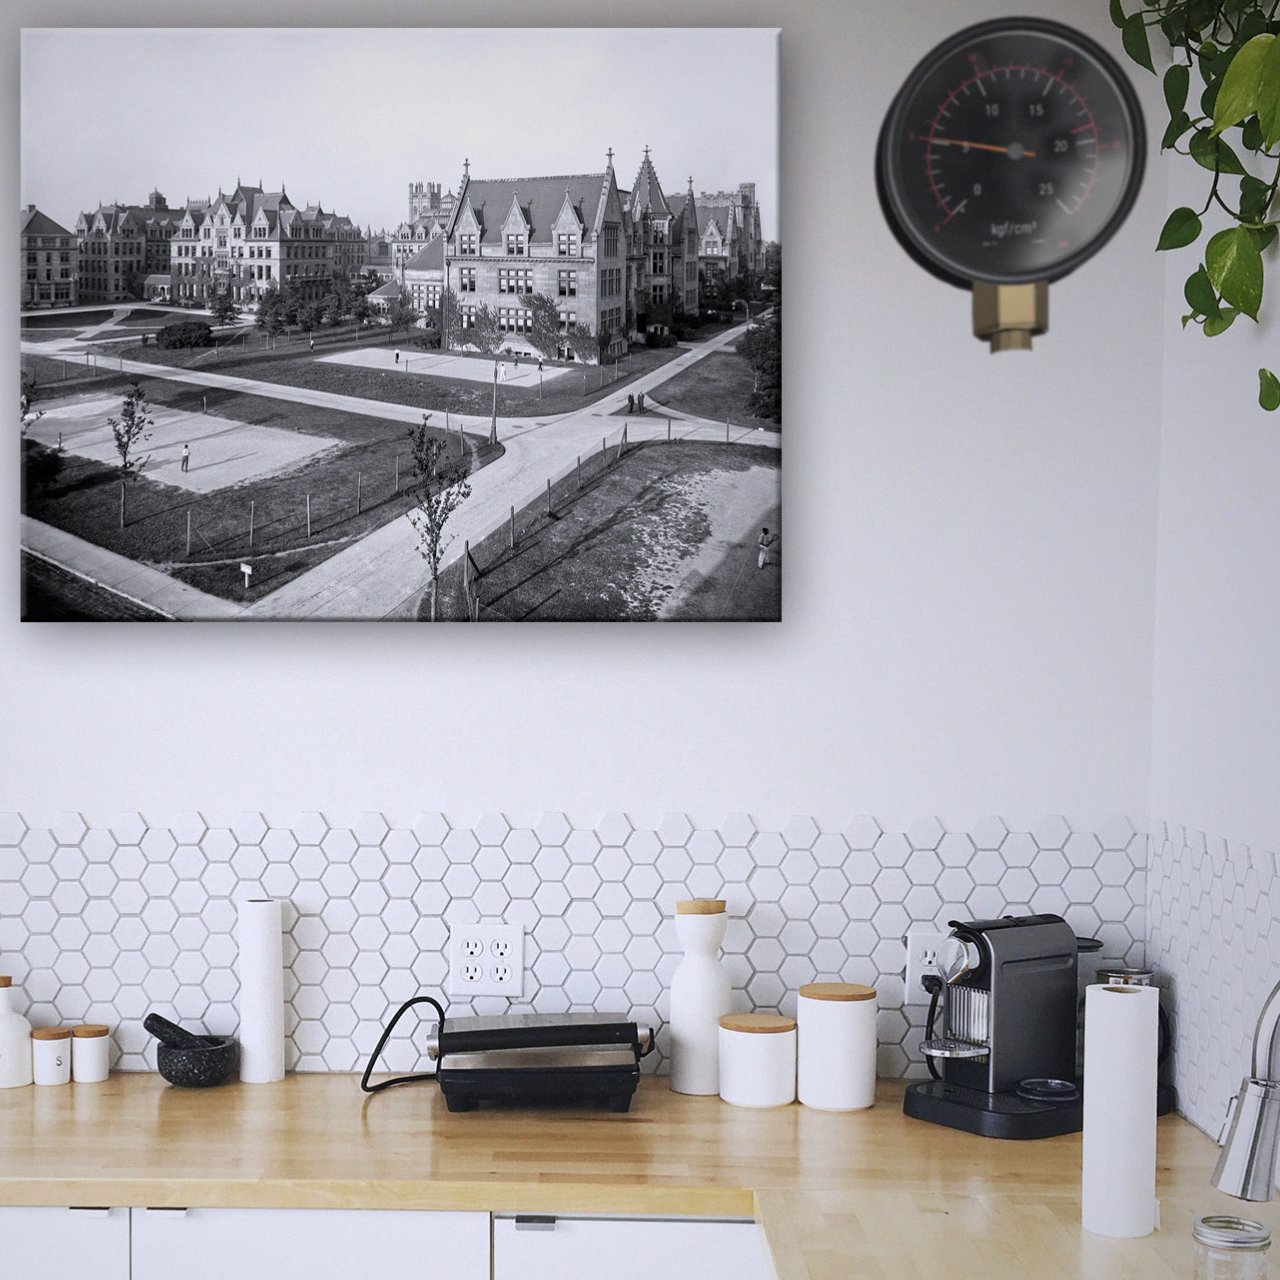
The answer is 5 kg/cm²
